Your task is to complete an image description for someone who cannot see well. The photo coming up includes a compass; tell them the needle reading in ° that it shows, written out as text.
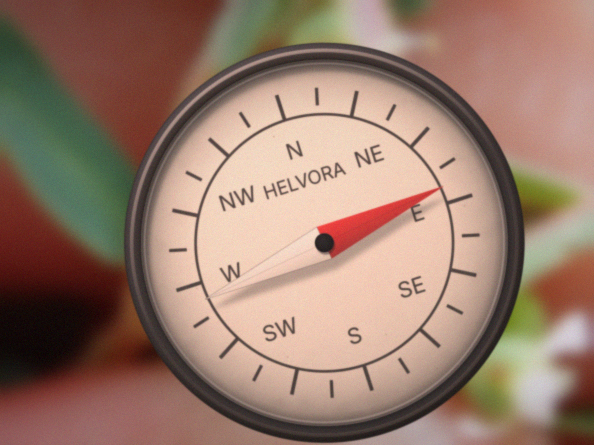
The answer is 82.5 °
